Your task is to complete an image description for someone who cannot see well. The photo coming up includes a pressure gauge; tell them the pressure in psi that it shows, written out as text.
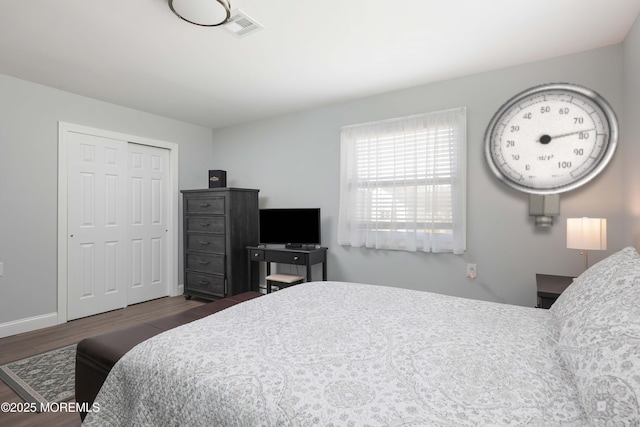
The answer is 77.5 psi
